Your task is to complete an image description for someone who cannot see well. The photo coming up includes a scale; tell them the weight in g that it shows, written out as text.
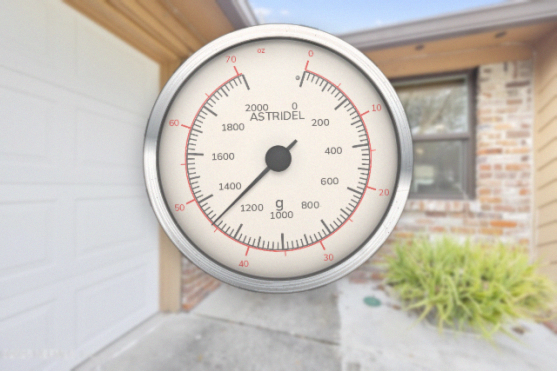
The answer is 1300 g
